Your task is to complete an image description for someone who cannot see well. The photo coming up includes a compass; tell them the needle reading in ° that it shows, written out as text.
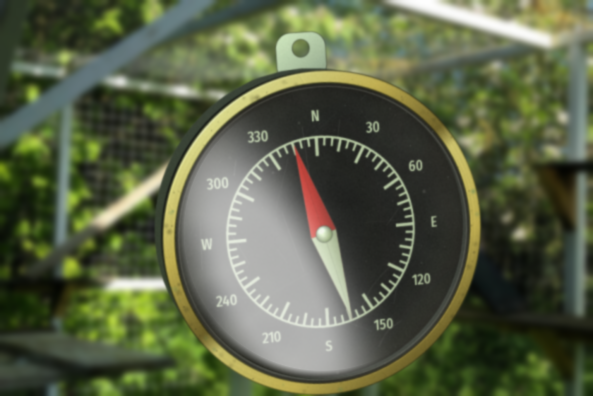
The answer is 345 °
